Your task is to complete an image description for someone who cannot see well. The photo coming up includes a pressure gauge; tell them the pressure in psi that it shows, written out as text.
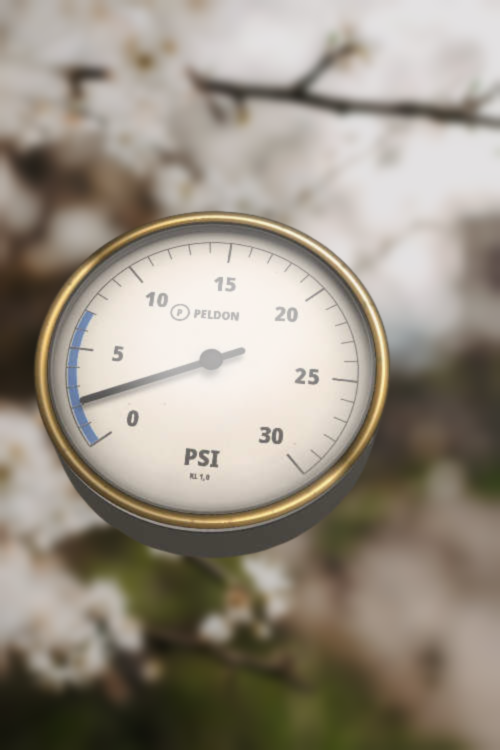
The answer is 2 psi
